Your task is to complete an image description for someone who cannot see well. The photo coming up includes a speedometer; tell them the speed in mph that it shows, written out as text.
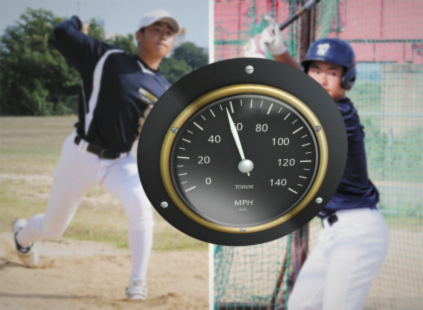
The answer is 57.5 mph
